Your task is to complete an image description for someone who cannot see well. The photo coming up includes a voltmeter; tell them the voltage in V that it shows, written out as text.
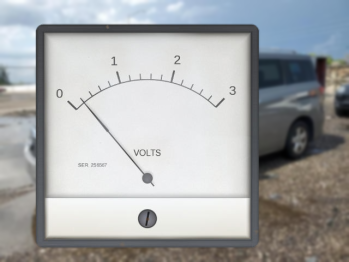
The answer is 0.2 V
